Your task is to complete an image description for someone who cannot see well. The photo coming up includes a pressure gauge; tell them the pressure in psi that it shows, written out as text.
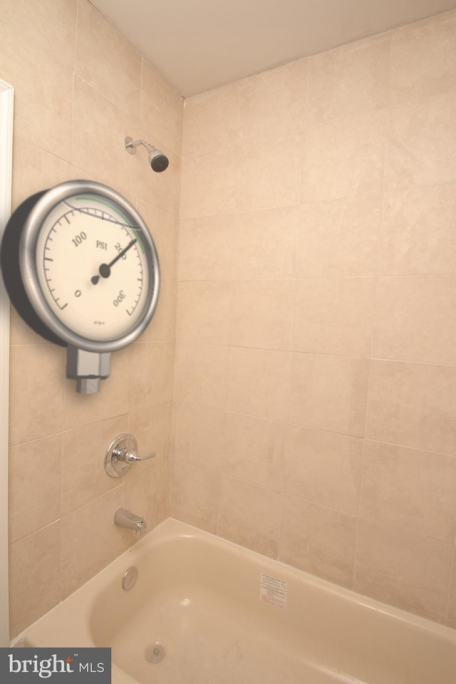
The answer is 200 psi
